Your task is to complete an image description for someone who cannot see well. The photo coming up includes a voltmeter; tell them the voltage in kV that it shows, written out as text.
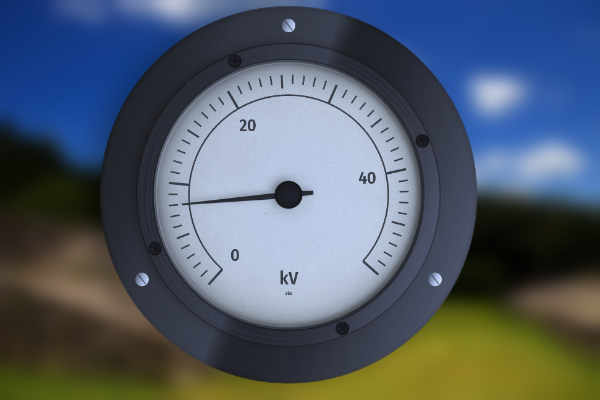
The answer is 8 kV
